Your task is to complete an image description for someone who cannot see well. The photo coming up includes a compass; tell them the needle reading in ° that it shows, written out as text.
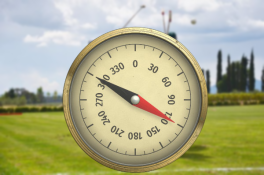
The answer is 120 °
